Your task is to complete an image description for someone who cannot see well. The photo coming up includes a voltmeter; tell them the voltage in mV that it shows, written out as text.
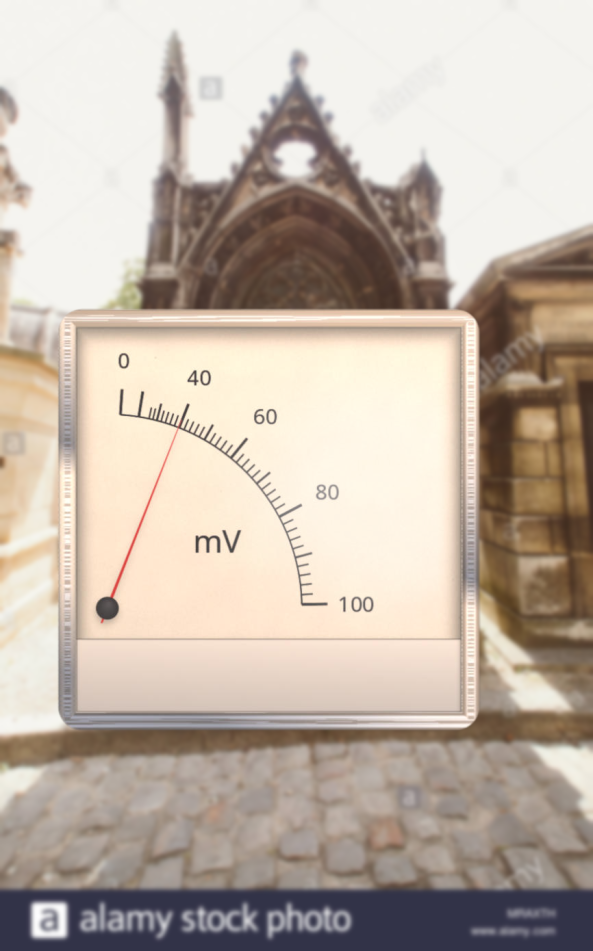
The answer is 40 mV
